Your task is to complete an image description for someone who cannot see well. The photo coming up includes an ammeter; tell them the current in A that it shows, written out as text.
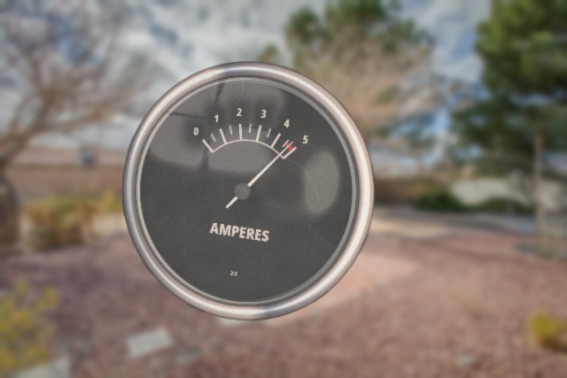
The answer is 4.75 A
